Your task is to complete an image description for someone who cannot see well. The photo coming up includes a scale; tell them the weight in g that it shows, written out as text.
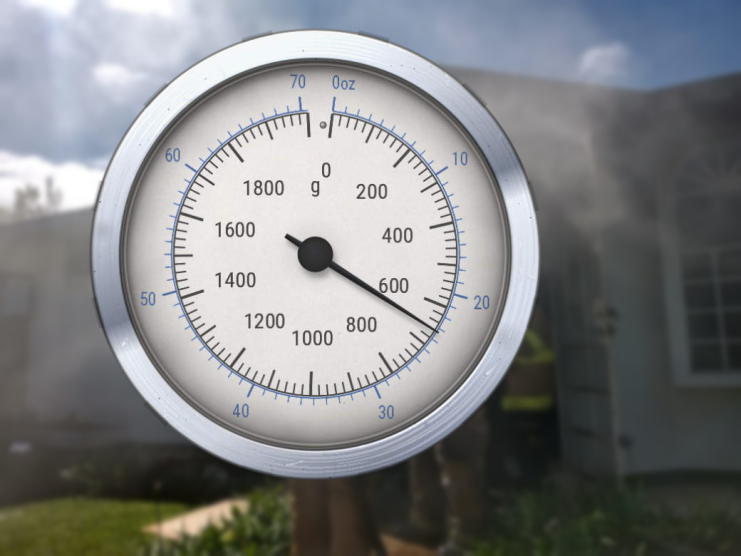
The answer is 660 g
